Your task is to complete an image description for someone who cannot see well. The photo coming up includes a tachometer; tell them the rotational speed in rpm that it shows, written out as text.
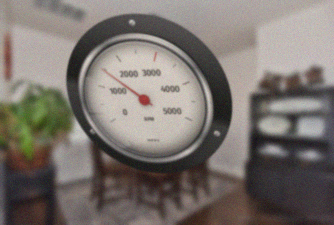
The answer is 1500 rpm
